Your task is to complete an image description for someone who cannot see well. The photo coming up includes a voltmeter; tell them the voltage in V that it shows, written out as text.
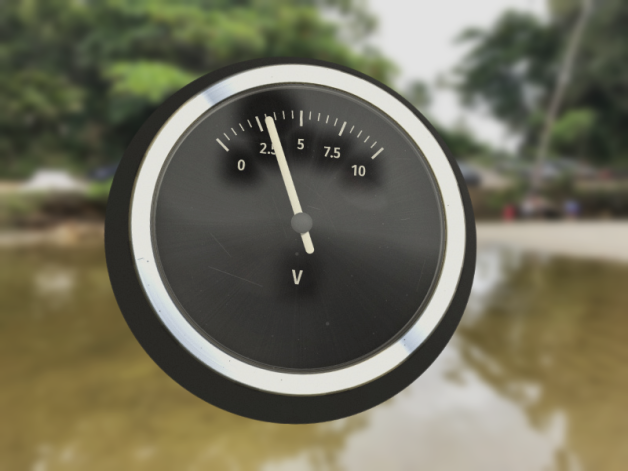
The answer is 3 V
